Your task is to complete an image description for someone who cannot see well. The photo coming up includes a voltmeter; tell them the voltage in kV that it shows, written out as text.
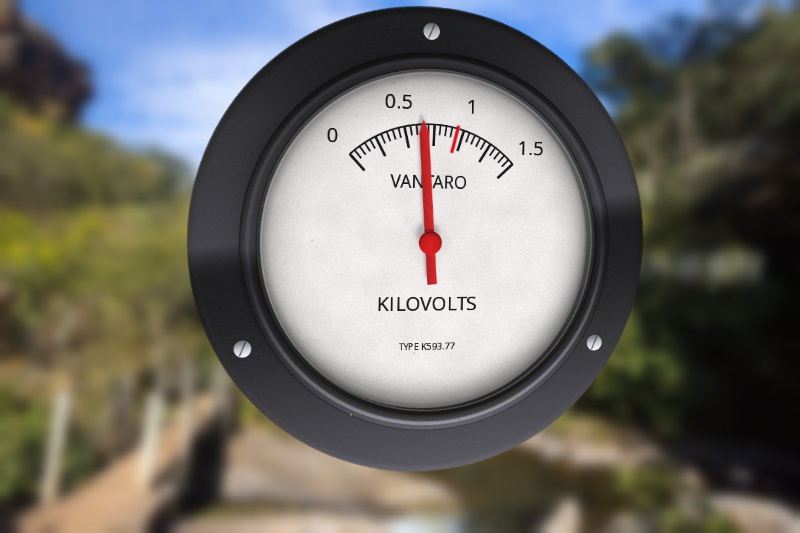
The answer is 0.65 kV
